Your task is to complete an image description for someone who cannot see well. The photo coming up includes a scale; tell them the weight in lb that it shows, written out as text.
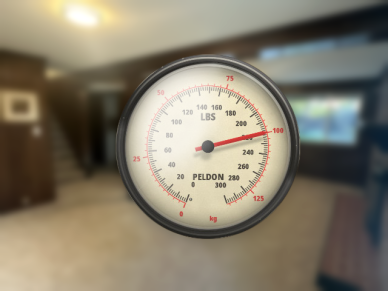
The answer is 220 lb
